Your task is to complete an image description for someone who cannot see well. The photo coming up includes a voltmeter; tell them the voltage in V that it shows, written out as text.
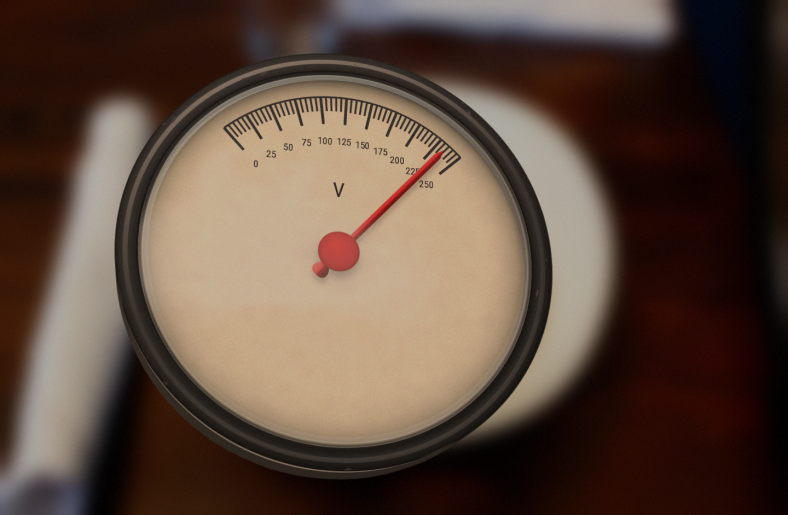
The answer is 235 V
